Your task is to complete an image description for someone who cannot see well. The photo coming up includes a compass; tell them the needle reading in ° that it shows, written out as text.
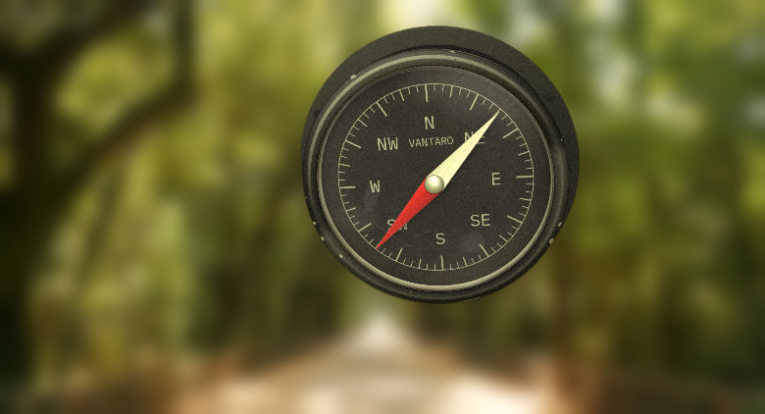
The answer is 225 °
